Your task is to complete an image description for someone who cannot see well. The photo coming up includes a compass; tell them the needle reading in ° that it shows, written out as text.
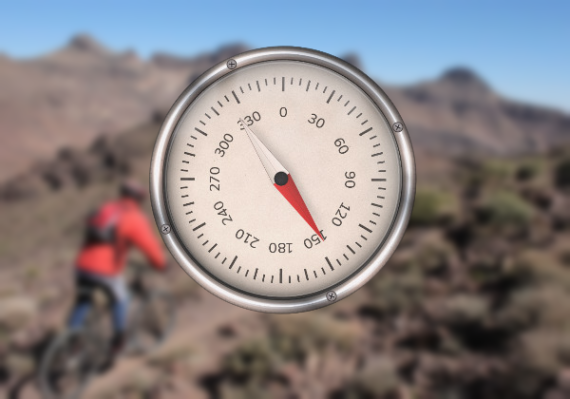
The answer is 145 °
